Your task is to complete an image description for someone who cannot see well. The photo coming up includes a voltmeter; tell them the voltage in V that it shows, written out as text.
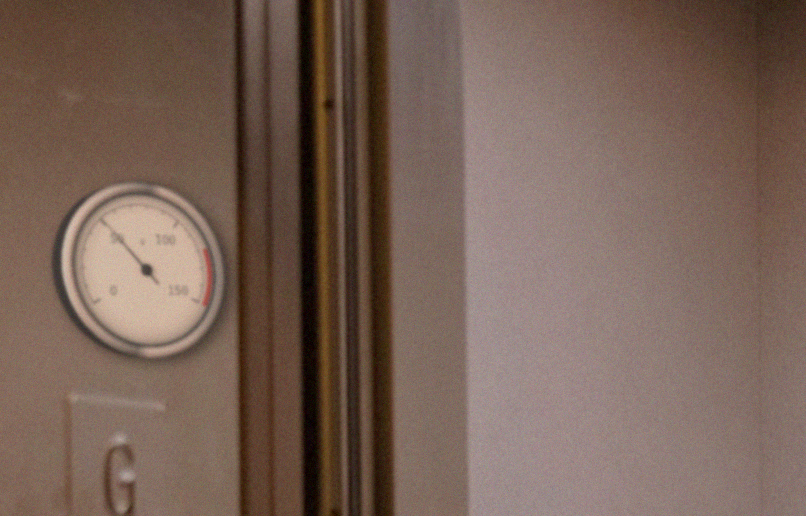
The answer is 50 V
